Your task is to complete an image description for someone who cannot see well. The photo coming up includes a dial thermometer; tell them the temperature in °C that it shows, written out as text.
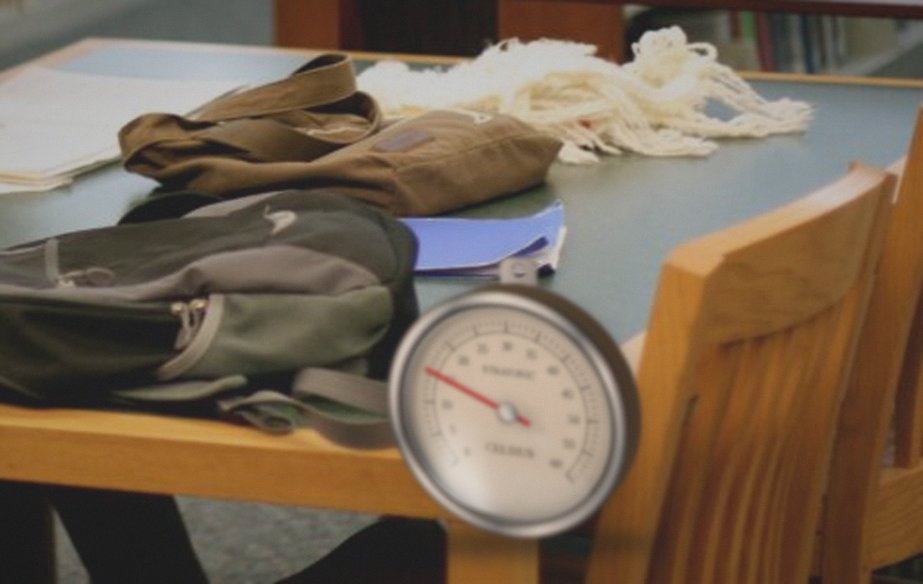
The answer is 15 °C
